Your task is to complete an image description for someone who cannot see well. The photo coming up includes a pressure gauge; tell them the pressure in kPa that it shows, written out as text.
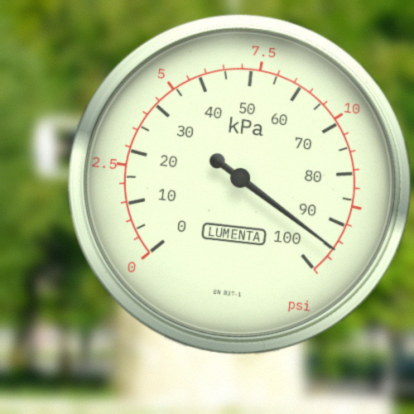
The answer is 95 kPa
